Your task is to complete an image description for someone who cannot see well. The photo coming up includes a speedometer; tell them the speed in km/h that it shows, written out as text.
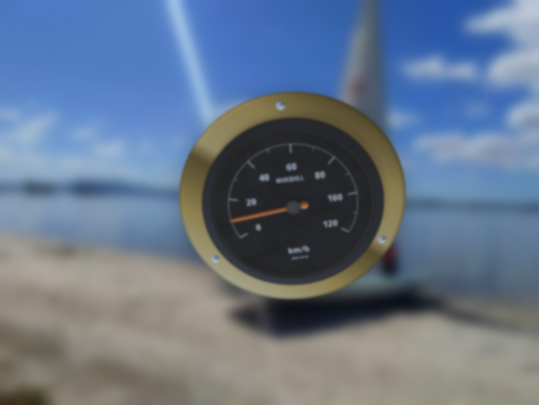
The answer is 10 km/h
